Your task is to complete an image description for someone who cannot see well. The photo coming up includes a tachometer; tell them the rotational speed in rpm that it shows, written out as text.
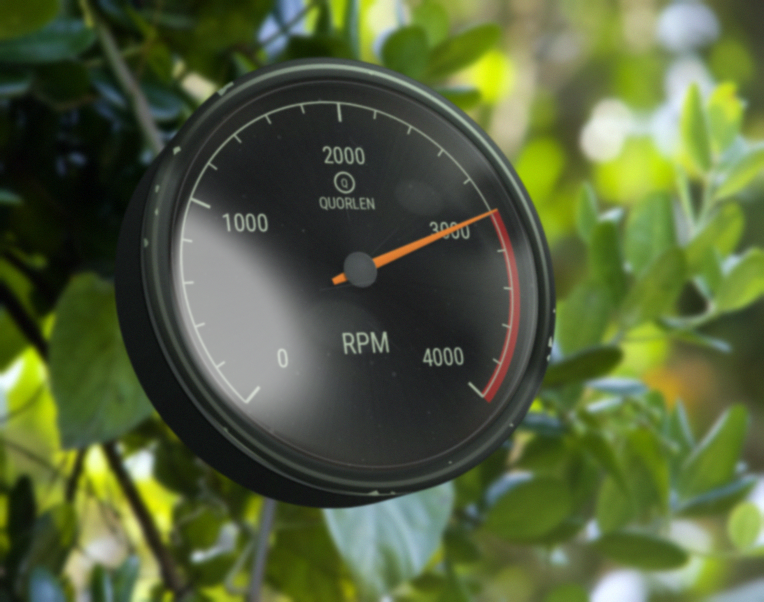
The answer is 3000 rpm
